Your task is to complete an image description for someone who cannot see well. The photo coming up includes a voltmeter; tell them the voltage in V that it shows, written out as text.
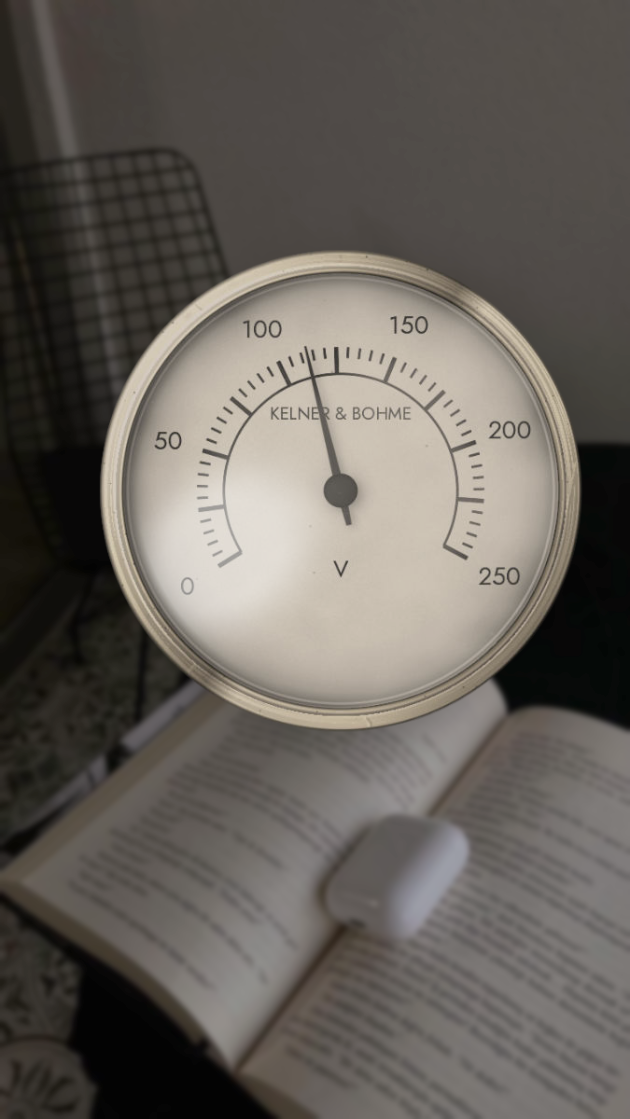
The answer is 112.5 V
